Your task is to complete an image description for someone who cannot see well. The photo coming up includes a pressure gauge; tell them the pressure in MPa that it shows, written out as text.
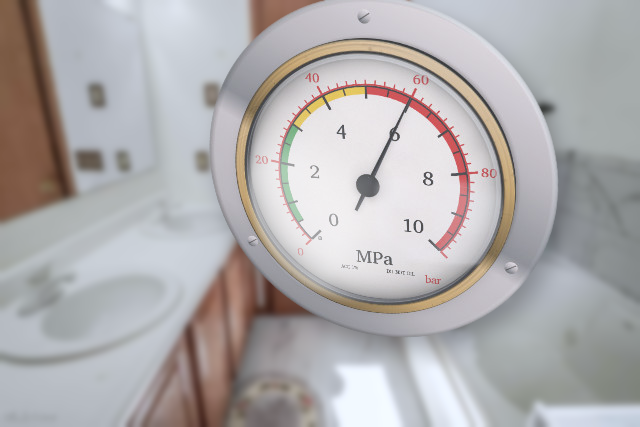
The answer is 6 MPa
